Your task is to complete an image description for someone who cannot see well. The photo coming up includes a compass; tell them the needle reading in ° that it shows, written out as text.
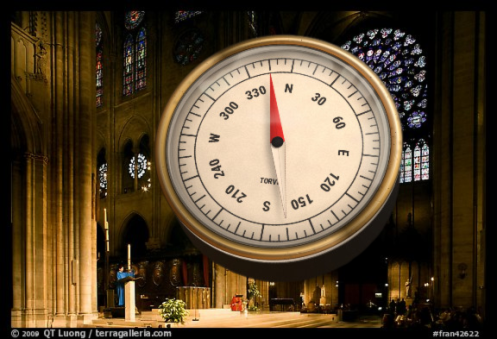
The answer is 345 °
